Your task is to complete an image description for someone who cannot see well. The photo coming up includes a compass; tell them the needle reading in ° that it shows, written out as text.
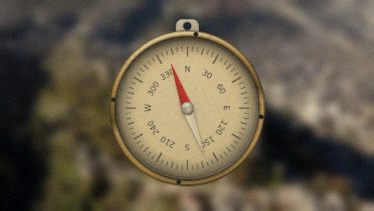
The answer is 340 °
